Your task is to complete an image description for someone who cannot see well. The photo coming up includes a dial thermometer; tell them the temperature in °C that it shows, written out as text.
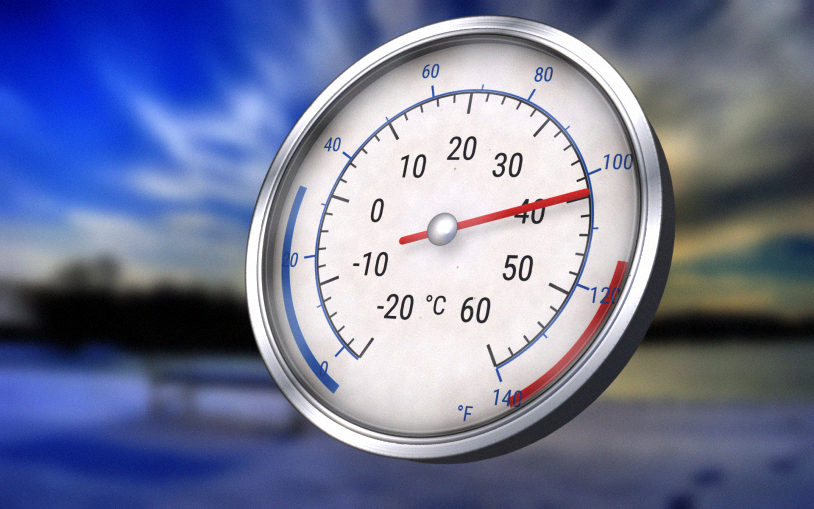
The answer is 40 °C
